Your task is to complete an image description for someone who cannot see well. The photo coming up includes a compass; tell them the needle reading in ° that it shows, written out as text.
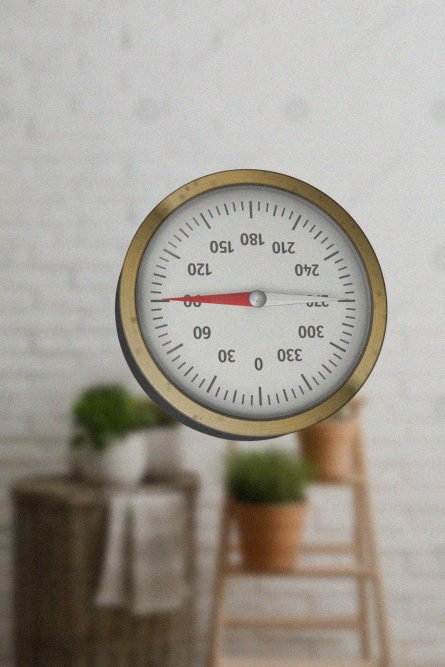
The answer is 90 °
